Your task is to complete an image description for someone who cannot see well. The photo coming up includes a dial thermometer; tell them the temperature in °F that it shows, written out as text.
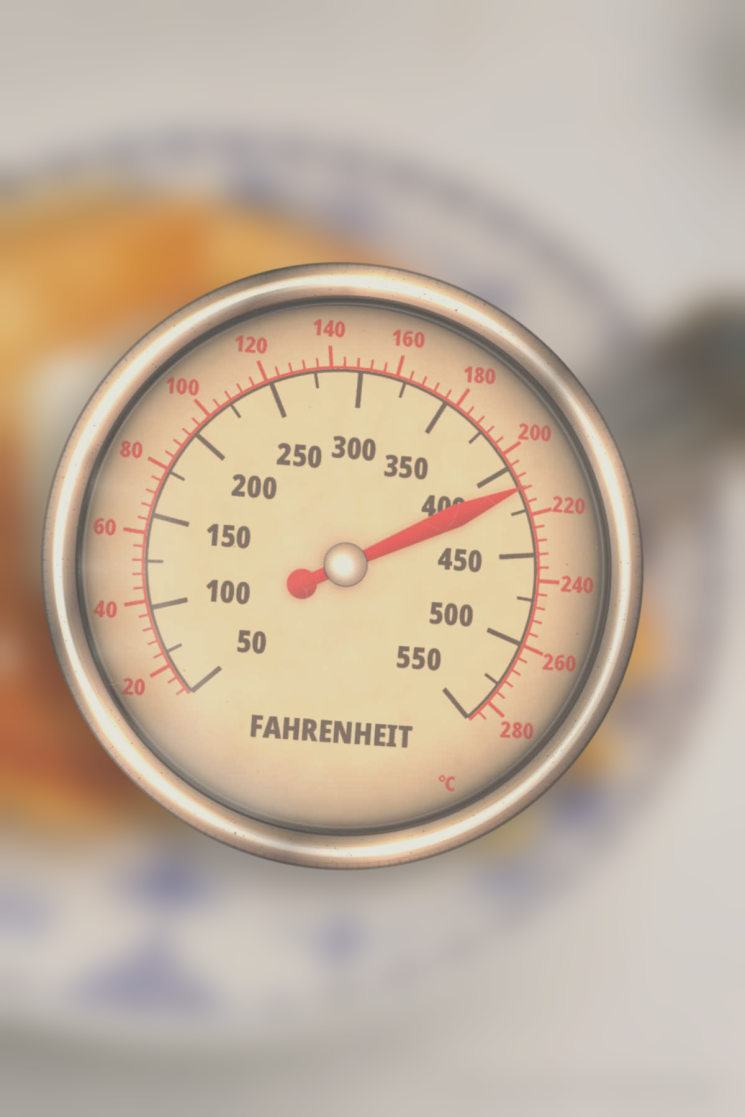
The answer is 412.5 °F
